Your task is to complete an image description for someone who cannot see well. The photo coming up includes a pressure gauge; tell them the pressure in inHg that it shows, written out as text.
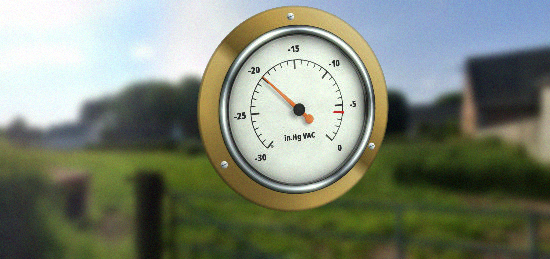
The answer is -20 inHg
